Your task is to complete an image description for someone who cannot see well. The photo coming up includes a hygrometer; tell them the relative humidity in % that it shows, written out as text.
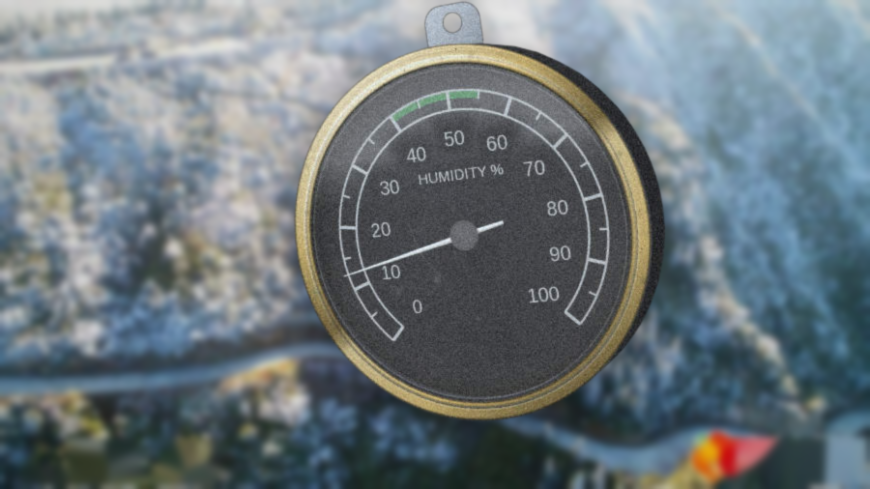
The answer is 12.5 %
